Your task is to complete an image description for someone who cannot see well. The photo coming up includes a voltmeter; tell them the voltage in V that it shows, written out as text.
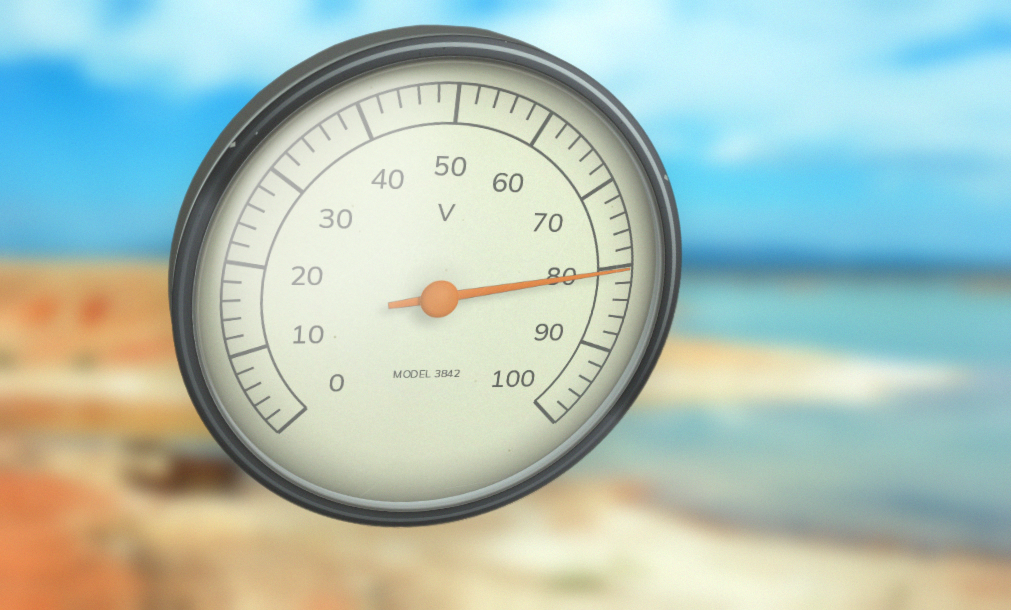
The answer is 80 V
